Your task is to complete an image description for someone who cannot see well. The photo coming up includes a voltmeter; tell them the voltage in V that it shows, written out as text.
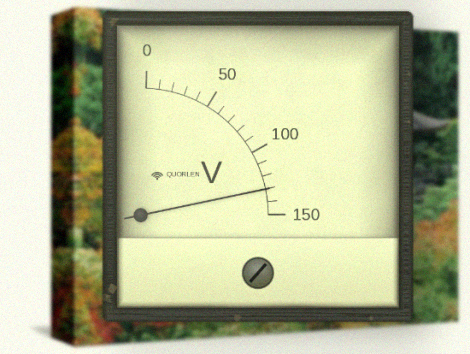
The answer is 130 V
